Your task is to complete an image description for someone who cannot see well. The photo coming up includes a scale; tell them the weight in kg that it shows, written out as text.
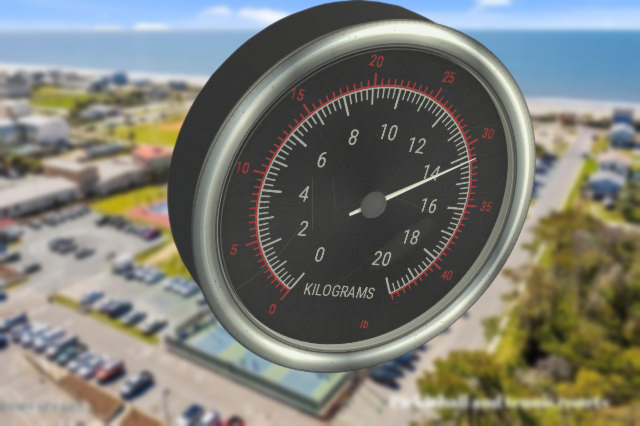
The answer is 14 kg
